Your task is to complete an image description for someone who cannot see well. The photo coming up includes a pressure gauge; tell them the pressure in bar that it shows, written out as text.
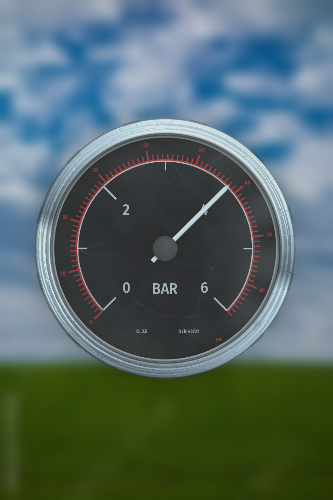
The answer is 4 bar
